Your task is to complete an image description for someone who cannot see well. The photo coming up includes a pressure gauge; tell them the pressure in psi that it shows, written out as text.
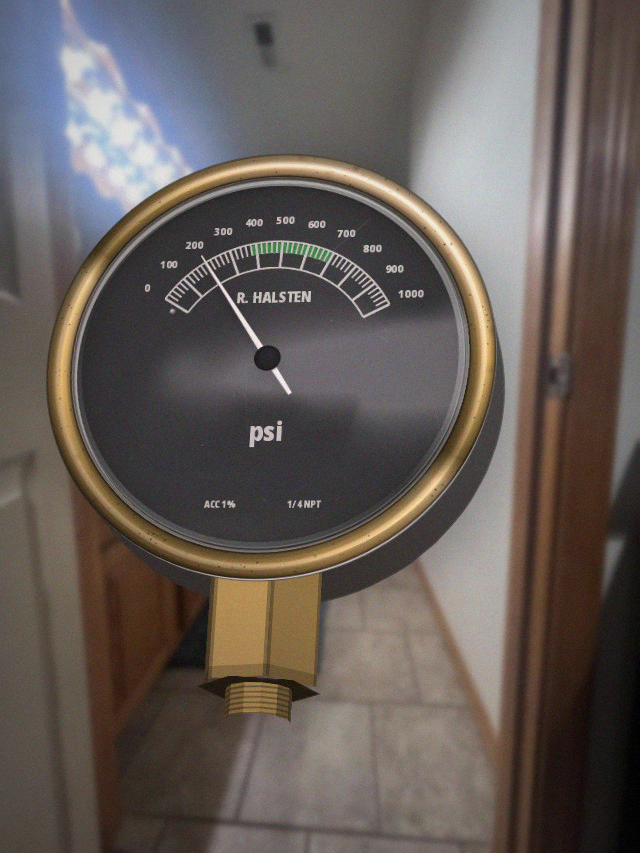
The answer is 200 psi
